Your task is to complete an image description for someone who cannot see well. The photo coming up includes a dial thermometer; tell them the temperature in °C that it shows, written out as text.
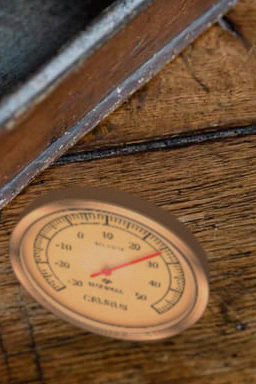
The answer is 25 °C
